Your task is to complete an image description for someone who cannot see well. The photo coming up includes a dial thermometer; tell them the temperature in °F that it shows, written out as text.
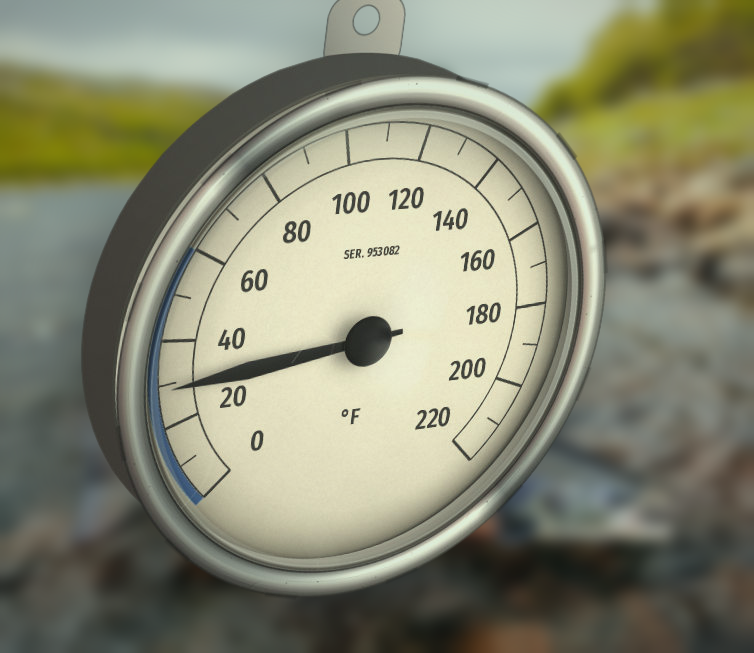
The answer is 30 °F
